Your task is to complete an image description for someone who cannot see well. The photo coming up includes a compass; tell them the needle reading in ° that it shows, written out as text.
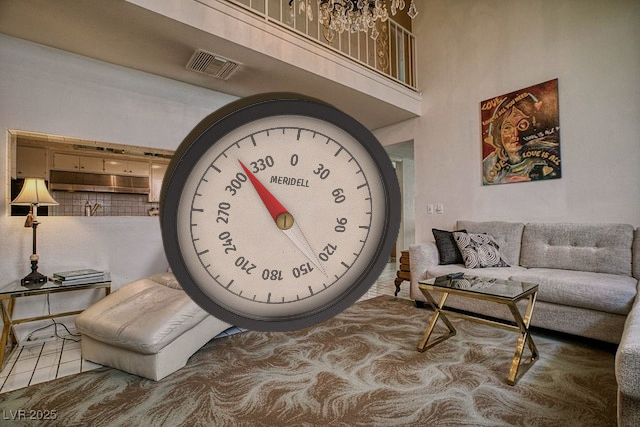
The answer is 315 °
